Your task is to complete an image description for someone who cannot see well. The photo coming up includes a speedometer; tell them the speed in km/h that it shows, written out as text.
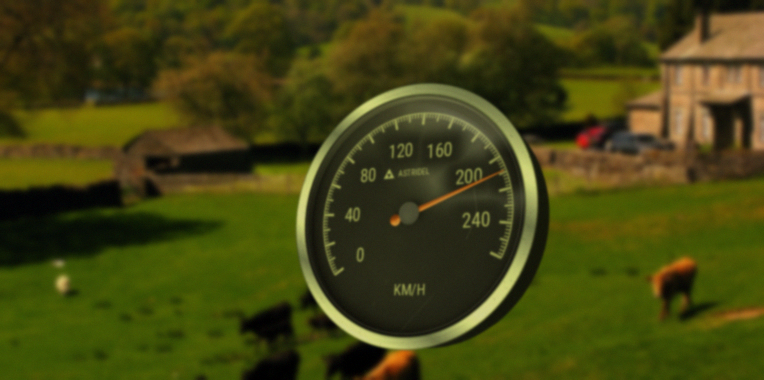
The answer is 210 km/h
